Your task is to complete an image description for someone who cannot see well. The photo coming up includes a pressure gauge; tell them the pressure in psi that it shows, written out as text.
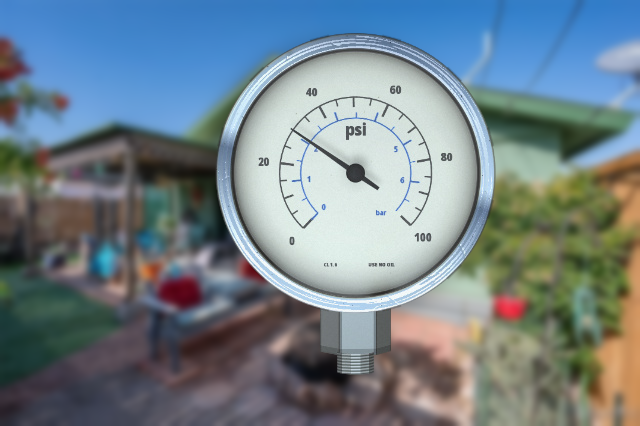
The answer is 30 psi
